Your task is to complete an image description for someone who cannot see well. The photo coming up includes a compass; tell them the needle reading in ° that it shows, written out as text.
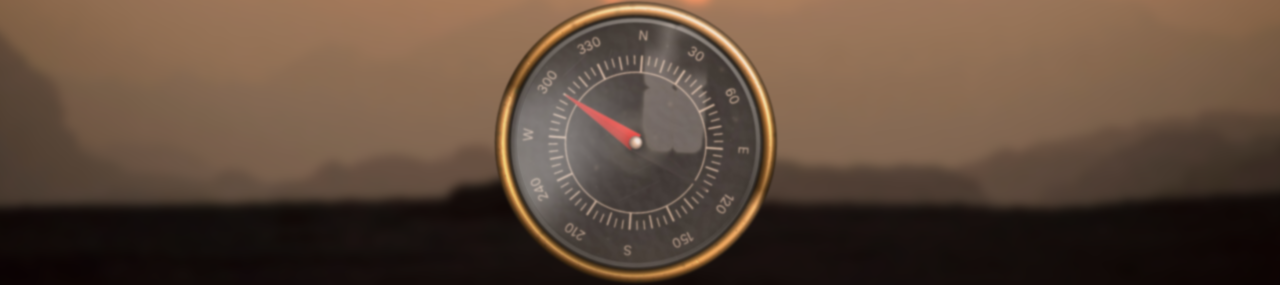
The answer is 300 °
